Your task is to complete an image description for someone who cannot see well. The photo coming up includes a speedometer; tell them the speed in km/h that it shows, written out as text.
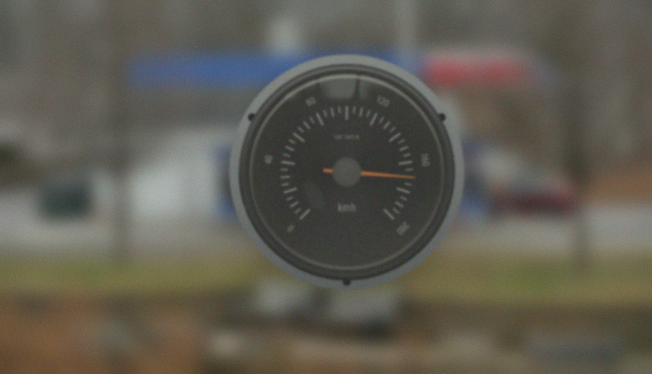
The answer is 170 km/h
